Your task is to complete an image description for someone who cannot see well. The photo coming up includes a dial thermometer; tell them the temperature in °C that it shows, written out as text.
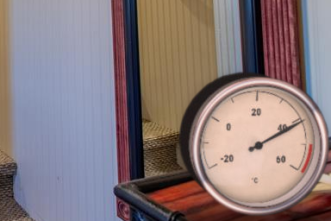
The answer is 40 °C
